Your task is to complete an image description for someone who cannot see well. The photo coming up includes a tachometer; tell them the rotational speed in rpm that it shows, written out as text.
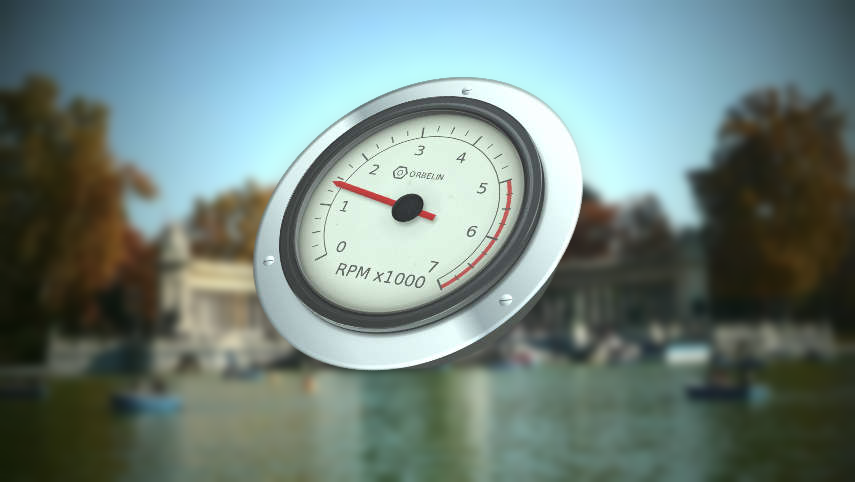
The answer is 1375 rpm
